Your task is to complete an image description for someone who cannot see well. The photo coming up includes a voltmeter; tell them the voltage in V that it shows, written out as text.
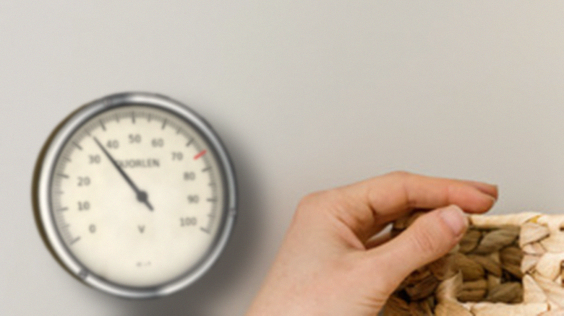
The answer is 35 V
